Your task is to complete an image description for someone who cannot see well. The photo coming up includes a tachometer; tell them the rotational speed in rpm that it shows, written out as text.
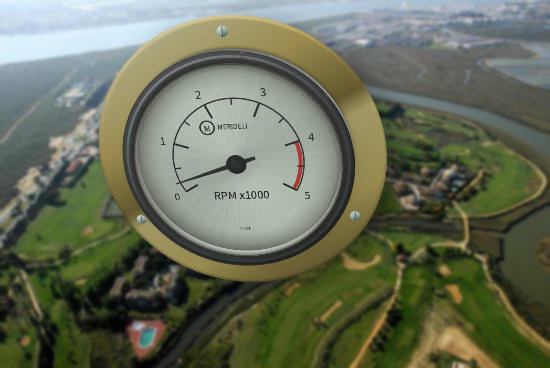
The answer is 250 rpm
